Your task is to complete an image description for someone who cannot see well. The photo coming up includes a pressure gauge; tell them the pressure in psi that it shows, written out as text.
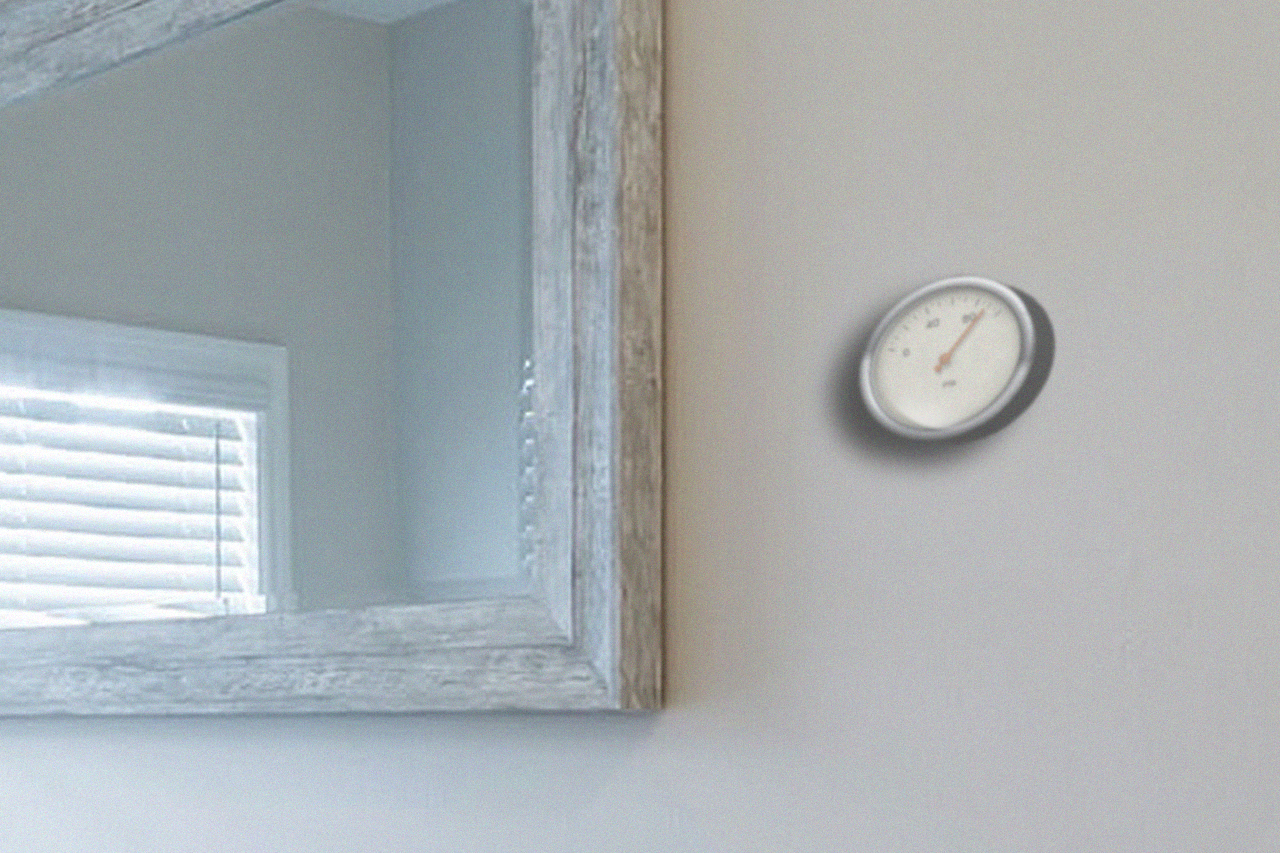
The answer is 90 psi
